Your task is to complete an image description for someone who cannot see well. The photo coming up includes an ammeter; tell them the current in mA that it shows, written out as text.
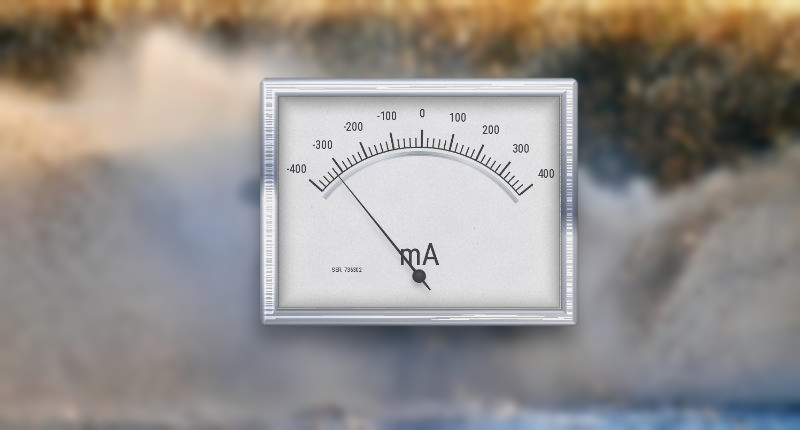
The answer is -320 mA
